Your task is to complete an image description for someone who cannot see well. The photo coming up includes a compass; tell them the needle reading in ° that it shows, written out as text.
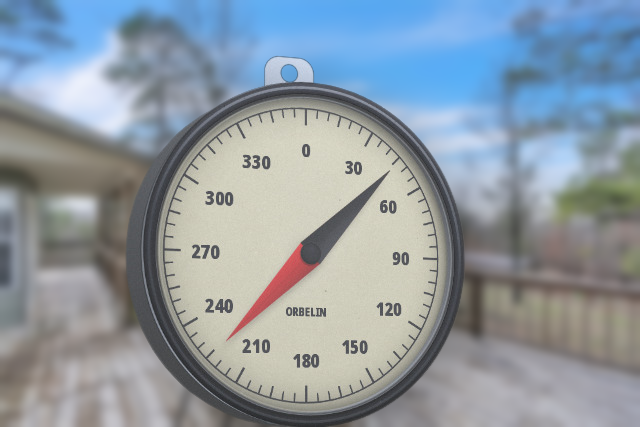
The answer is 225 °
